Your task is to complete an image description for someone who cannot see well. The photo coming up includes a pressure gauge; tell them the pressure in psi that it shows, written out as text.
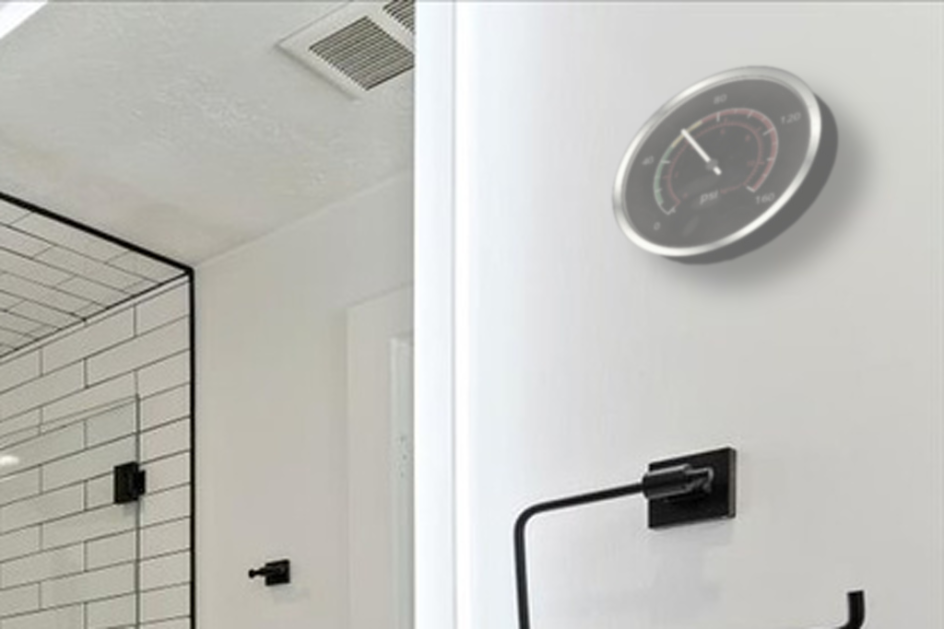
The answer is 60 psi
